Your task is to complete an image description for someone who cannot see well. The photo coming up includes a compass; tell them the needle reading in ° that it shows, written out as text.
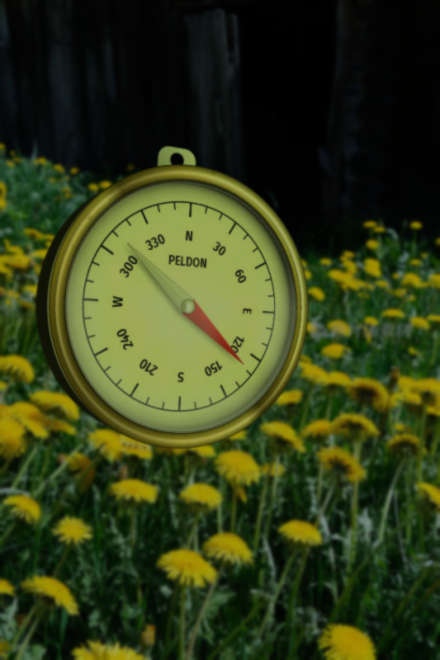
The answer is 130 °
